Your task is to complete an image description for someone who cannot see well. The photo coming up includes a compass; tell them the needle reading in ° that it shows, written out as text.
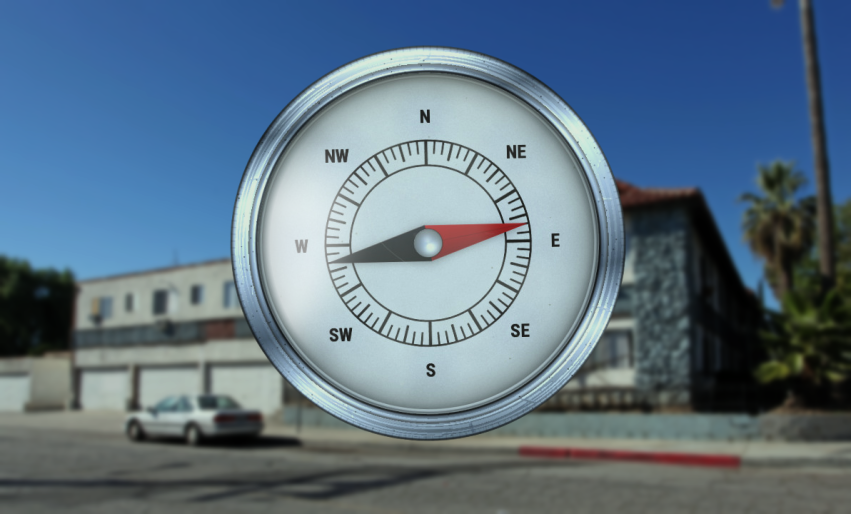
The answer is 80 °
